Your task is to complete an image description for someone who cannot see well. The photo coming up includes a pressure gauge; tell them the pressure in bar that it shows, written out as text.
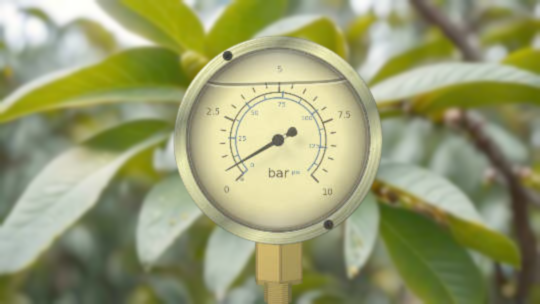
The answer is 0.5 bar
